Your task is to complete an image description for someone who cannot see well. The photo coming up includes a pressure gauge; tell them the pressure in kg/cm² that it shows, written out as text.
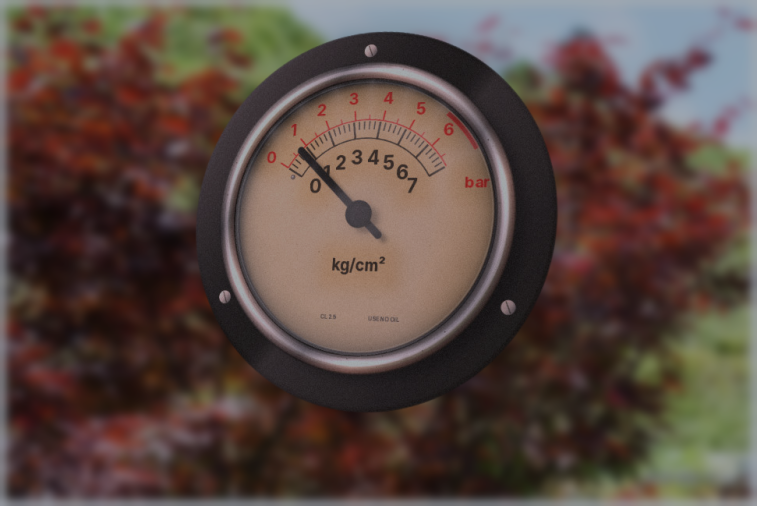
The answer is 0.8 kg/cm²
